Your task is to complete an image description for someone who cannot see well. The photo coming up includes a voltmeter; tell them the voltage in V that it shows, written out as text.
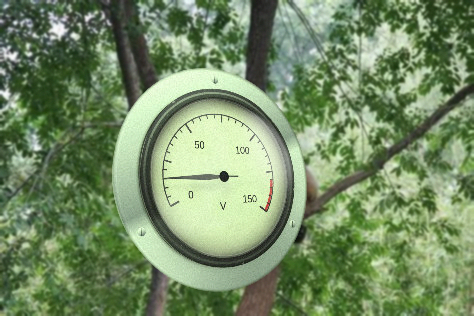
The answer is 15 V
